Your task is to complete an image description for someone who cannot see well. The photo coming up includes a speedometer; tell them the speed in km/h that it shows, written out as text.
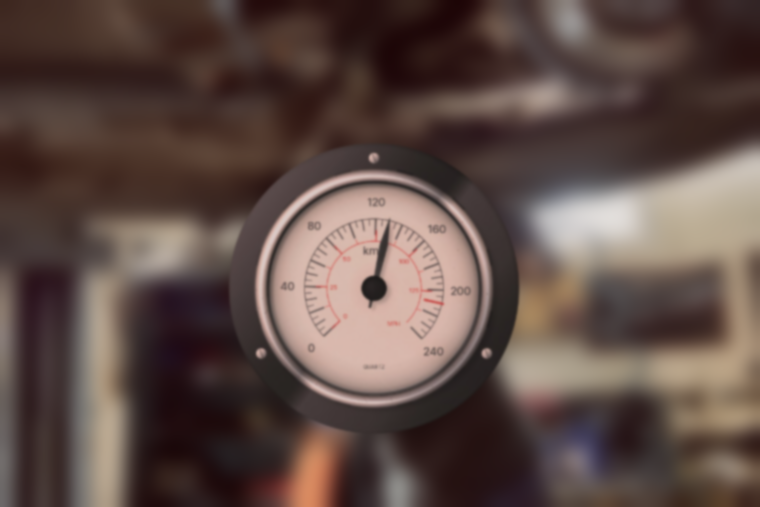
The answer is 130 km/h
